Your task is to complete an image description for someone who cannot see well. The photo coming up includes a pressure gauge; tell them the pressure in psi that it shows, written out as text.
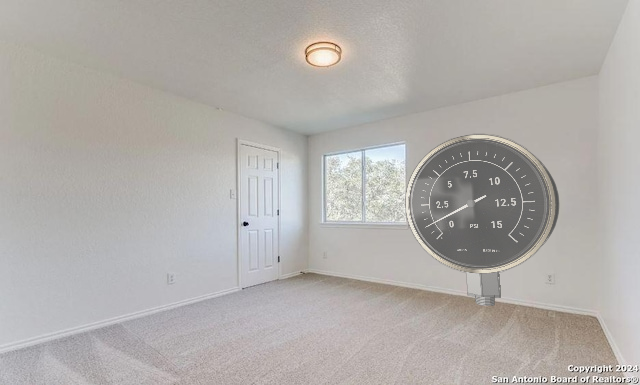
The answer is 1 psi
